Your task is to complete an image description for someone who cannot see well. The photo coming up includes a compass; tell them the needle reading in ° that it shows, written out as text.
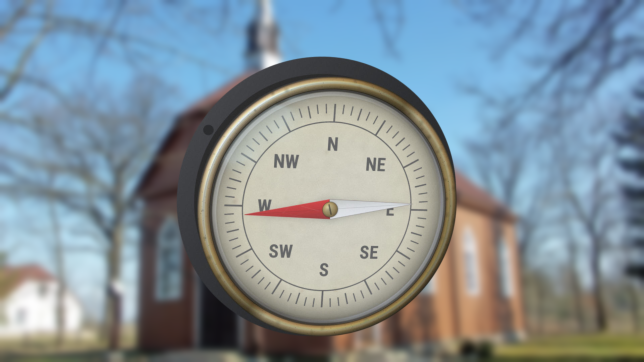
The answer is 265 °
